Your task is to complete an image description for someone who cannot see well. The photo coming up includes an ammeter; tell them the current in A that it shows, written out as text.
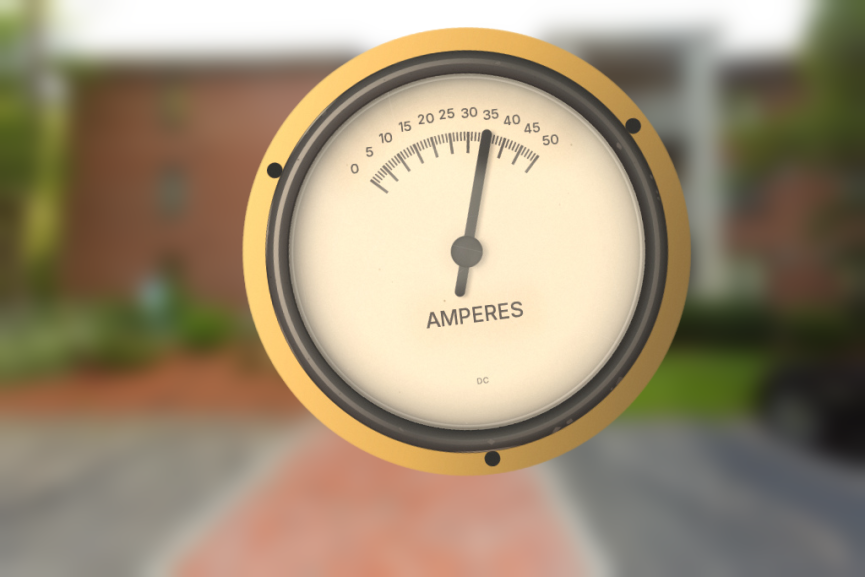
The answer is 35 A
